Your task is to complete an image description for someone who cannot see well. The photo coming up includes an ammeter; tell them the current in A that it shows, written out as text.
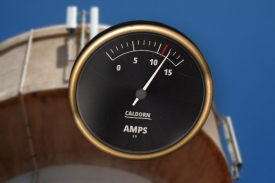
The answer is 12 A
